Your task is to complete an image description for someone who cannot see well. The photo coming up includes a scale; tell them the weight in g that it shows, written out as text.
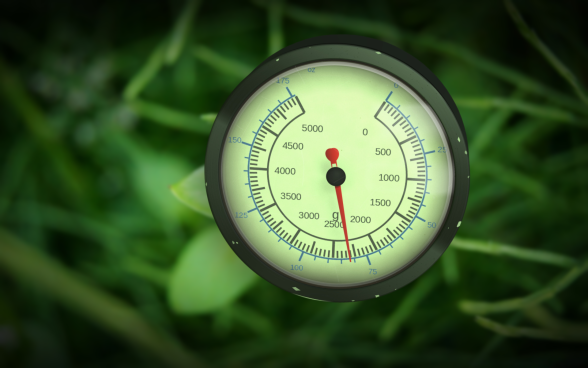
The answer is 2300 g
